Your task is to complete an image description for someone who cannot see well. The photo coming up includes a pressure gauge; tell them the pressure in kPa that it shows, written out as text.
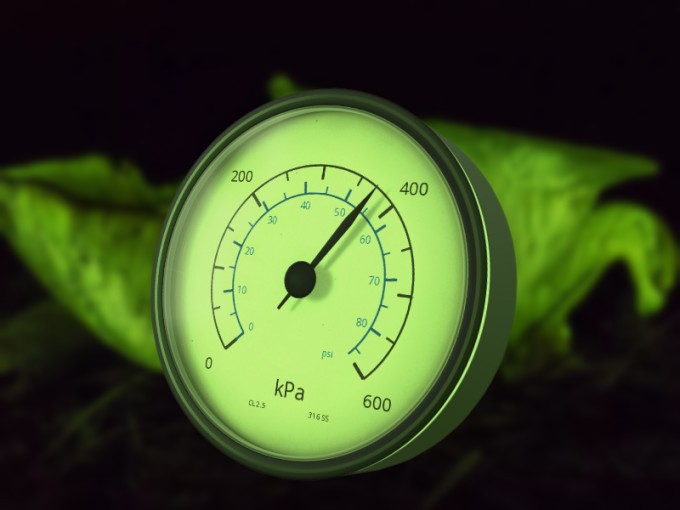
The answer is 375 kPa
